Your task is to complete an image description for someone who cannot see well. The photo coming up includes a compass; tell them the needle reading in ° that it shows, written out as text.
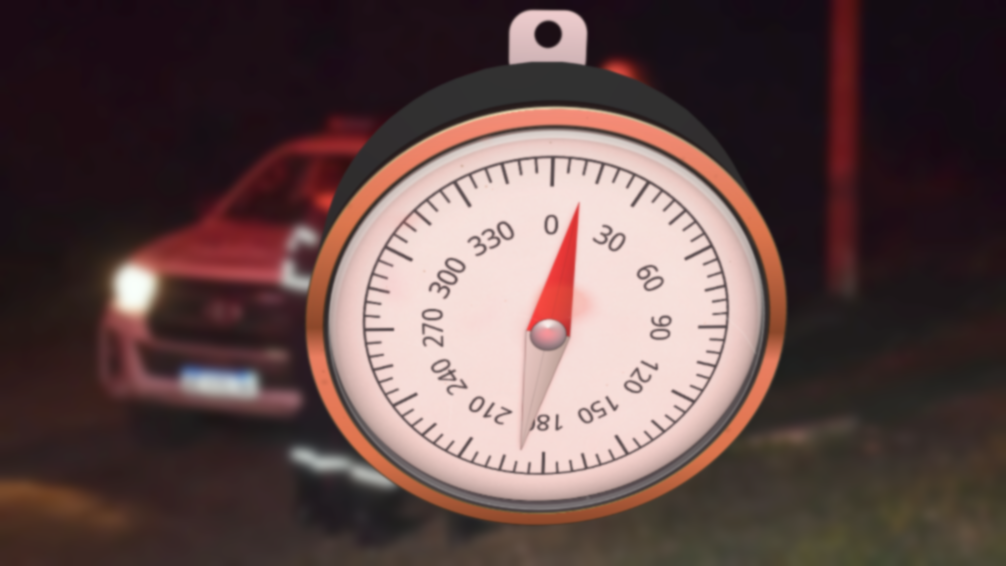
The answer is 10 °
